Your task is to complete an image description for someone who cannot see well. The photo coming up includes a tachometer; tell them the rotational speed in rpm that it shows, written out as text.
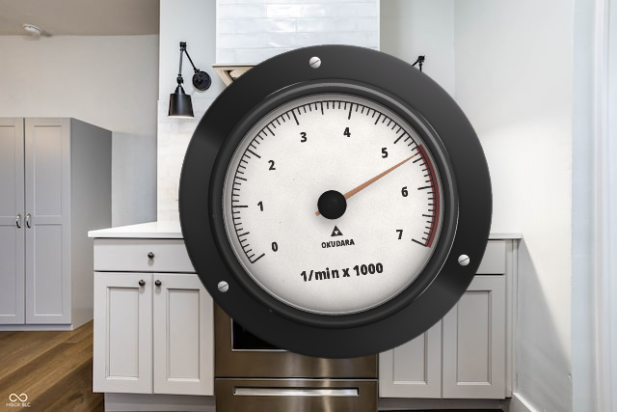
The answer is 5400 rpm
